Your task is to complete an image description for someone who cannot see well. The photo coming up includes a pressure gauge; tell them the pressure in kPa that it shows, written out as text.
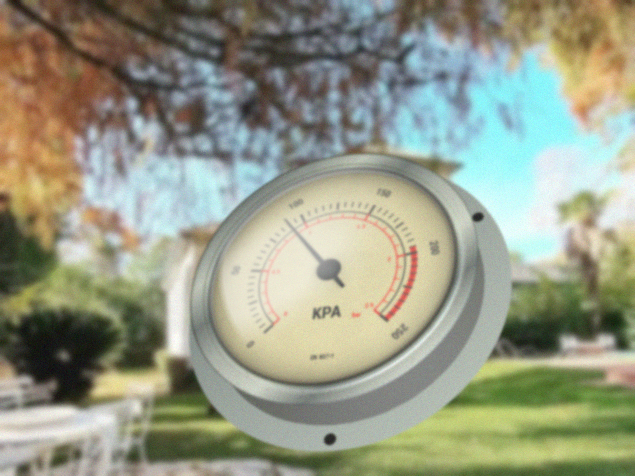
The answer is 90 kPa
